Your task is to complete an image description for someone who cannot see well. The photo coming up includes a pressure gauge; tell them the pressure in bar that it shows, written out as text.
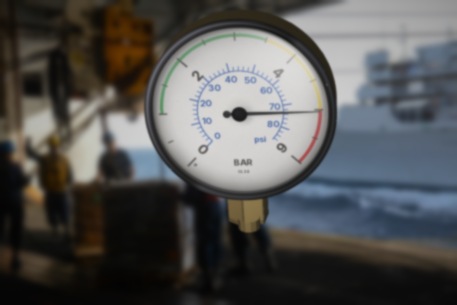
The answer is 5 bar
